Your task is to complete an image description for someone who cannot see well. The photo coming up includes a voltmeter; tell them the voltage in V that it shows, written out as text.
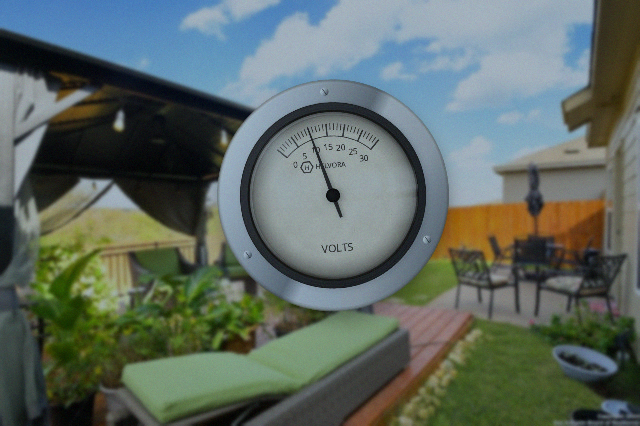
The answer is 10 V
